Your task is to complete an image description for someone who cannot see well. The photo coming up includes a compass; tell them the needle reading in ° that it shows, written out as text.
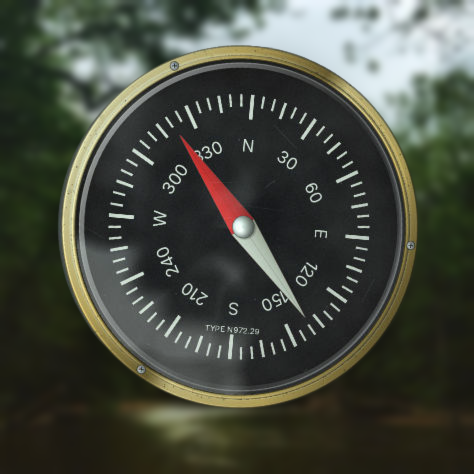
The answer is 320 °
